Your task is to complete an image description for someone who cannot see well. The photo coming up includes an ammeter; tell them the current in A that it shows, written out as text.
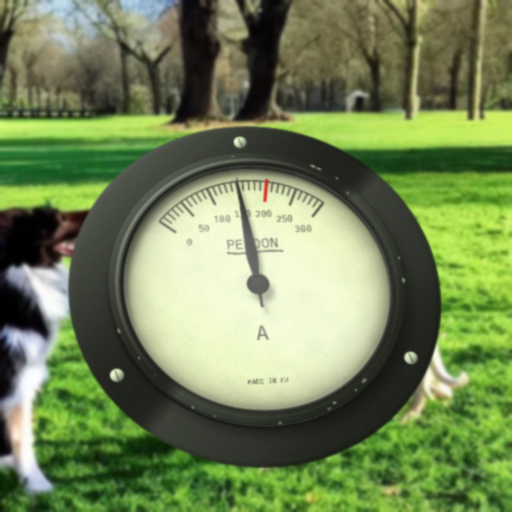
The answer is 150 A
